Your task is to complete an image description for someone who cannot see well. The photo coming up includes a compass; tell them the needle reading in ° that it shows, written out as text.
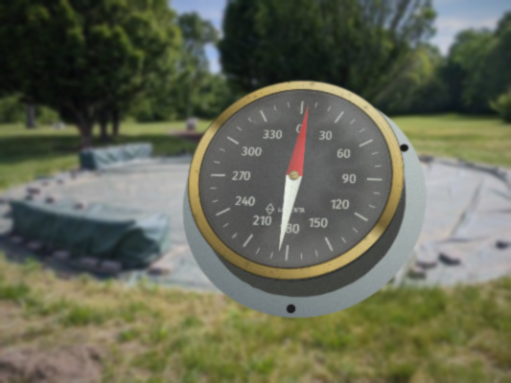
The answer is 5 °
